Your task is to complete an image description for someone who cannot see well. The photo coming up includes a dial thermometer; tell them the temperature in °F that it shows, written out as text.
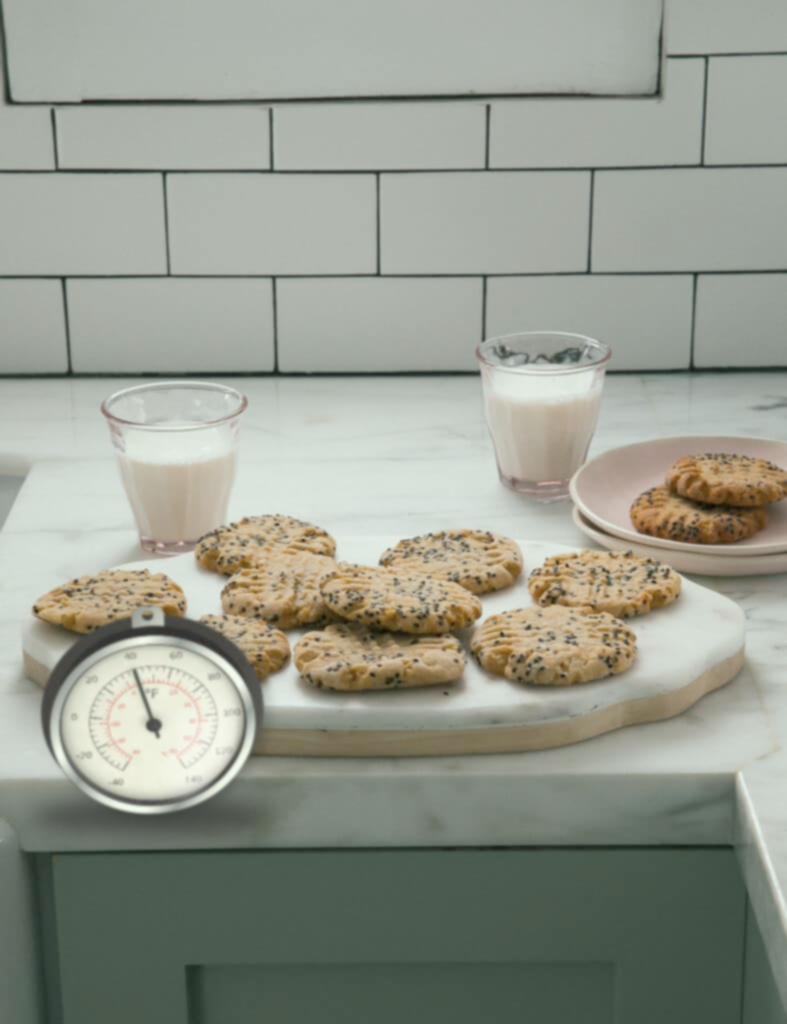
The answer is 40 °F
